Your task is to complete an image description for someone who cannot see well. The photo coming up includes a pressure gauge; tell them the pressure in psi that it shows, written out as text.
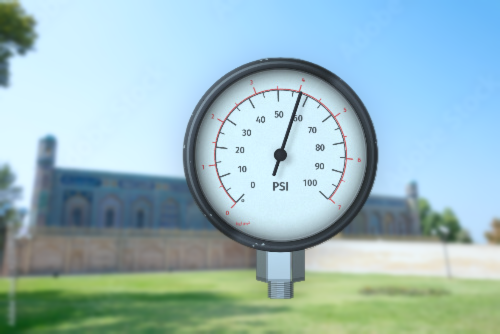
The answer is 57.5 psi
